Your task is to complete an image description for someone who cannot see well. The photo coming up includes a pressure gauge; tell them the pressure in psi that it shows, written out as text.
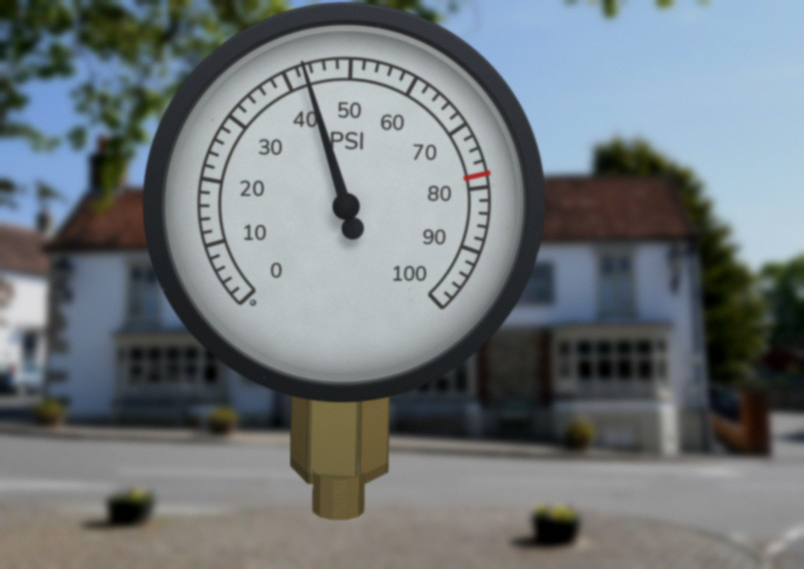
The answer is 43 psi
